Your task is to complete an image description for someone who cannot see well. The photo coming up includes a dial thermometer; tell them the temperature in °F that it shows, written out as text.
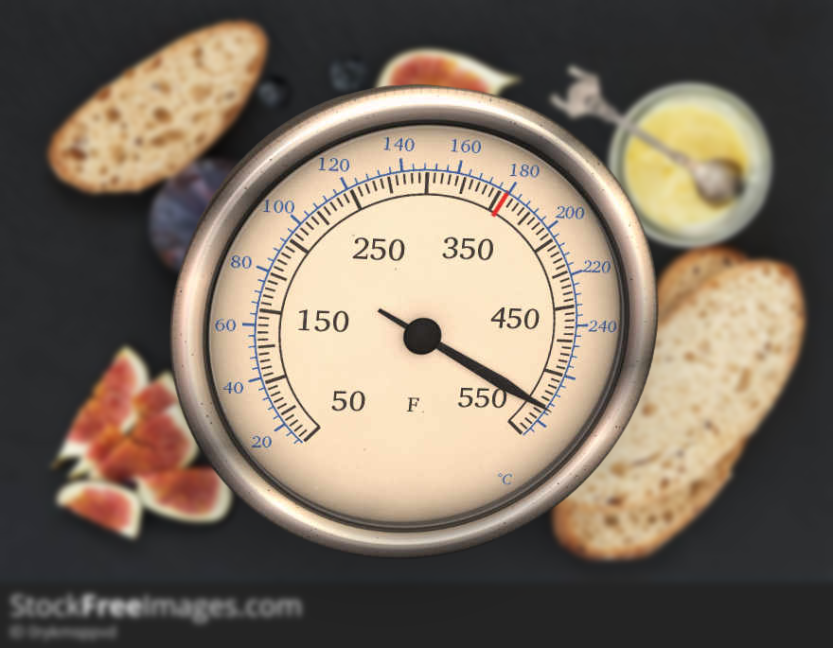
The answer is 525 °F
